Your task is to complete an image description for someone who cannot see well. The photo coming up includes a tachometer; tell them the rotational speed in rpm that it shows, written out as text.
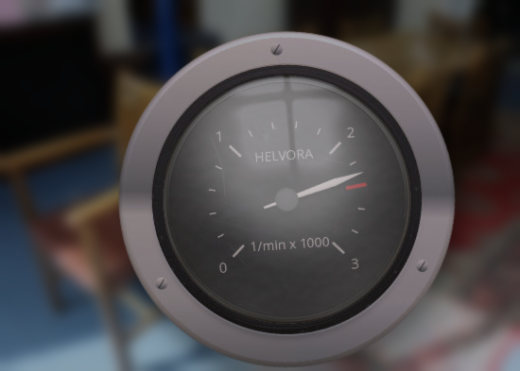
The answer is 2300 rpm
